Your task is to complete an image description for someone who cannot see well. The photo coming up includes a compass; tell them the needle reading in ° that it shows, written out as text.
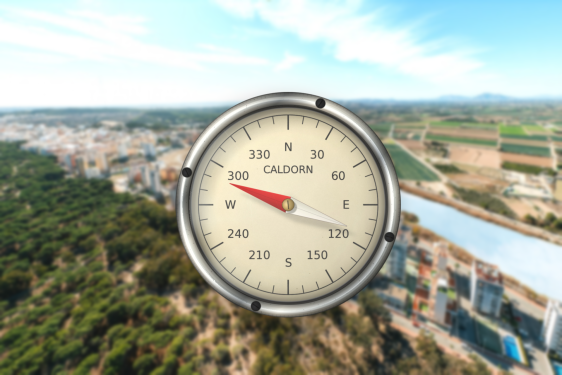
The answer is 290 °
